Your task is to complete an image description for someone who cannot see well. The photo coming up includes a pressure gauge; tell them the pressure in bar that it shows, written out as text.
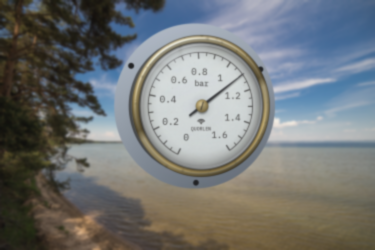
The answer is 1.1 bar
